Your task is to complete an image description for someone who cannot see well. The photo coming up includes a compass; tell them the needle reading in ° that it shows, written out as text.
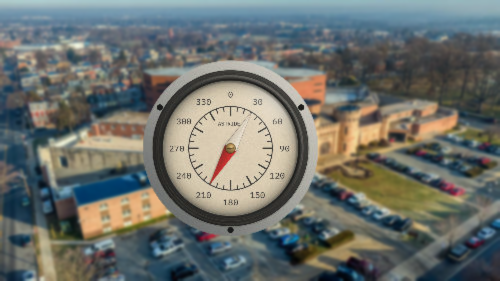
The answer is 210 °
